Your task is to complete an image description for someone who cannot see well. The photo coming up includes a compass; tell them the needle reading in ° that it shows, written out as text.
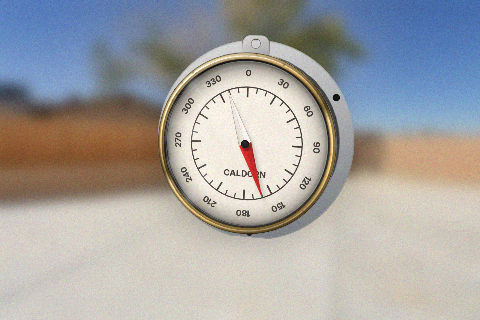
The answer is 160 °
